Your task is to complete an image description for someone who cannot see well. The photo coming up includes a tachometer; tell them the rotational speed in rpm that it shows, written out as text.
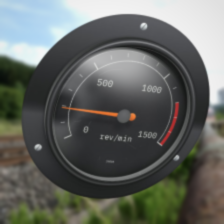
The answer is 200 rpm
